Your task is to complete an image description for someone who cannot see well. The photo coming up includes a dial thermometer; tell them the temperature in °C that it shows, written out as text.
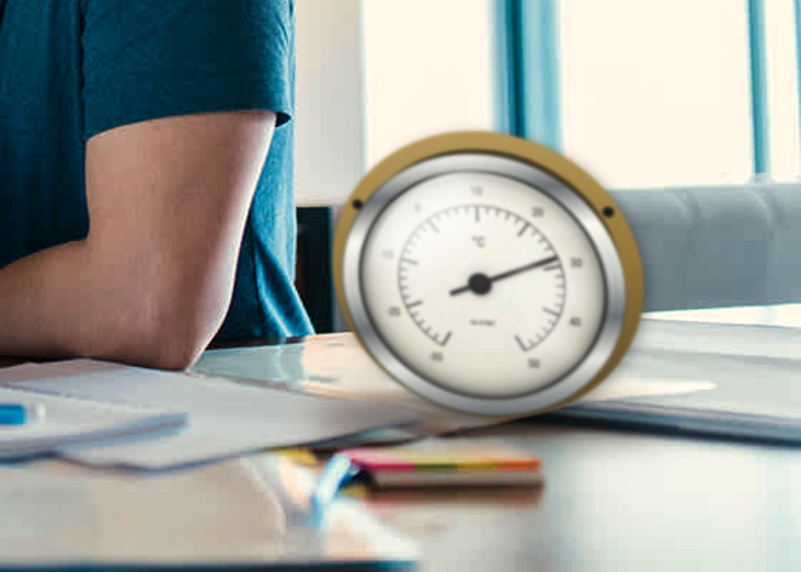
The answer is 28 °C
